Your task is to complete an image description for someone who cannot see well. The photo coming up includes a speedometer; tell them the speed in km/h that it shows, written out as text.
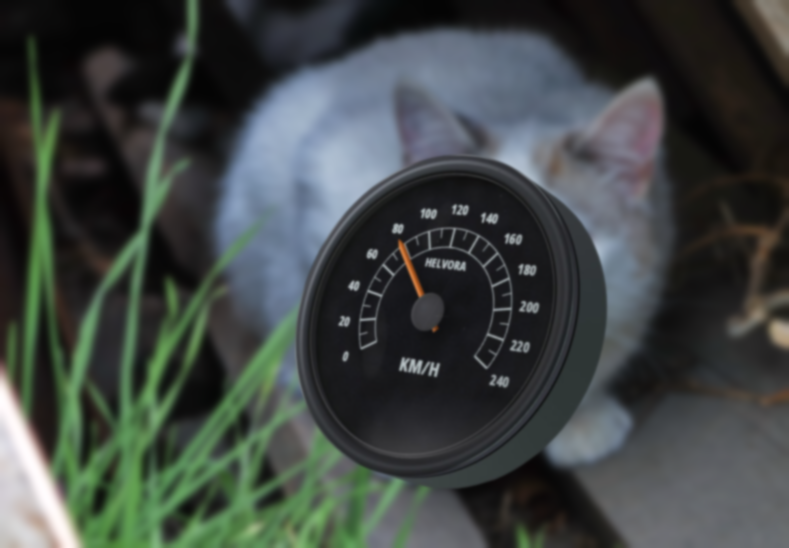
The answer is 80 km/h
